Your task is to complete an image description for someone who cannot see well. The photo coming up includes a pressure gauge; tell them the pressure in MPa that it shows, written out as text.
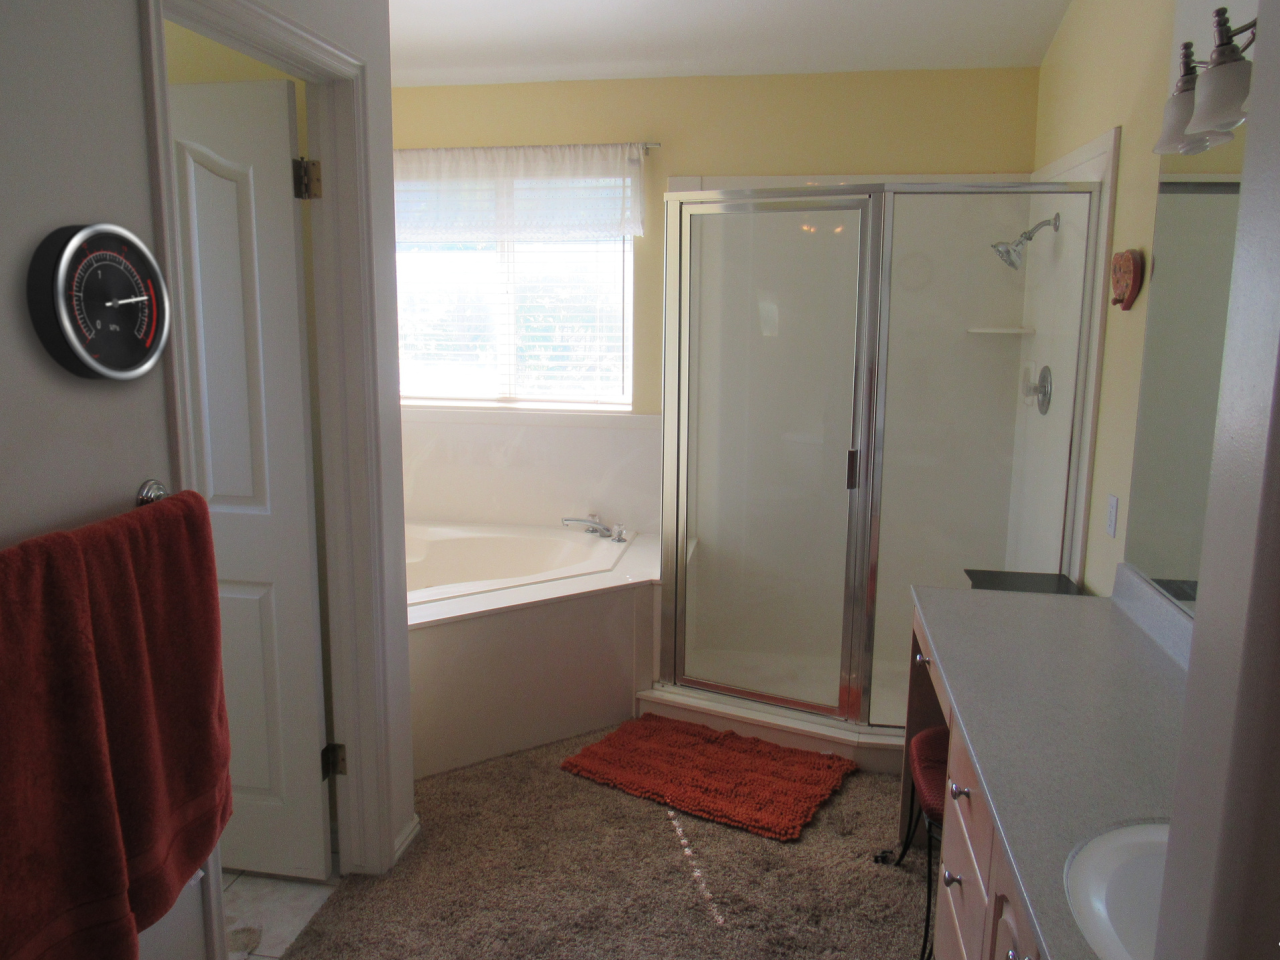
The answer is 2 MPa
